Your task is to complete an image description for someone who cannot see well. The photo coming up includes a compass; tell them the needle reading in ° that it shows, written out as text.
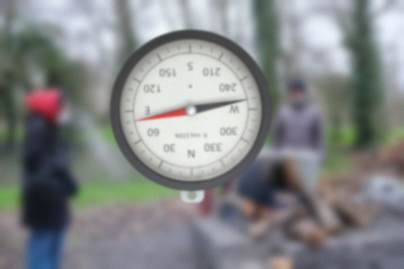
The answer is 80 °
